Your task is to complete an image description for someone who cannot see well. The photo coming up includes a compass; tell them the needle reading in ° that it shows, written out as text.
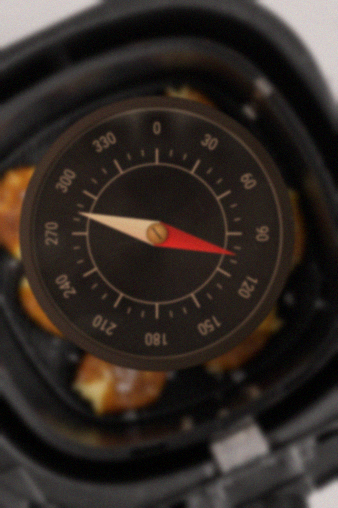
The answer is 105 °
